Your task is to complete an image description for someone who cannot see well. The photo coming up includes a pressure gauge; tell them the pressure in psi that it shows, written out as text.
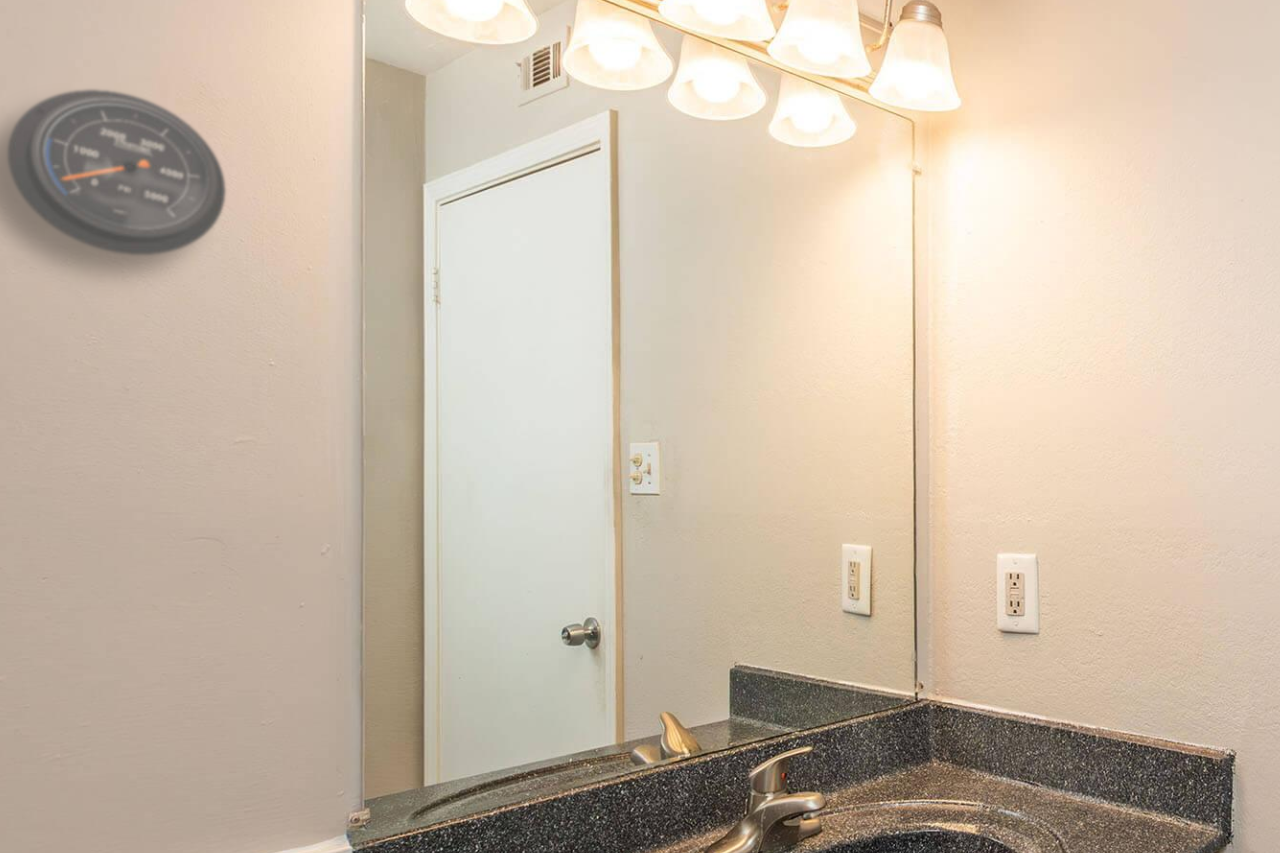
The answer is 250 psi
